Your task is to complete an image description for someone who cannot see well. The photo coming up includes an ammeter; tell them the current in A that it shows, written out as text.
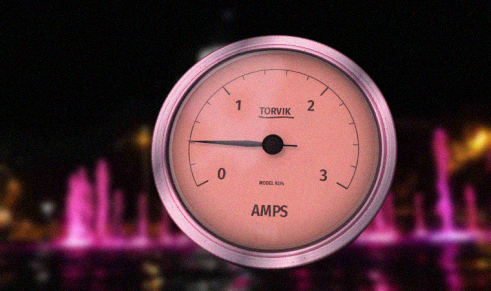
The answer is 0.4 A
